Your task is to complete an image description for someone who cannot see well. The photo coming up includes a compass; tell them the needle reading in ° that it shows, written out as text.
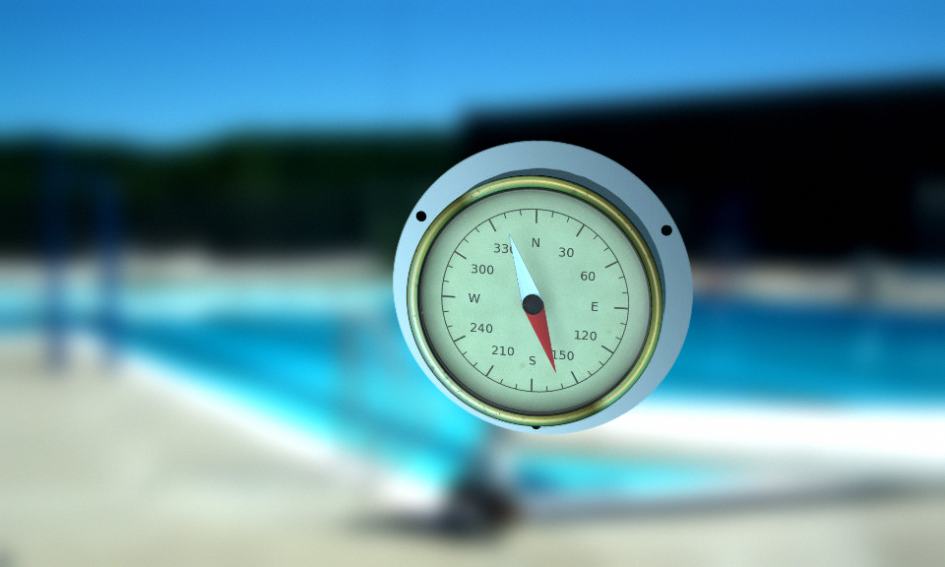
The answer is 160 °
